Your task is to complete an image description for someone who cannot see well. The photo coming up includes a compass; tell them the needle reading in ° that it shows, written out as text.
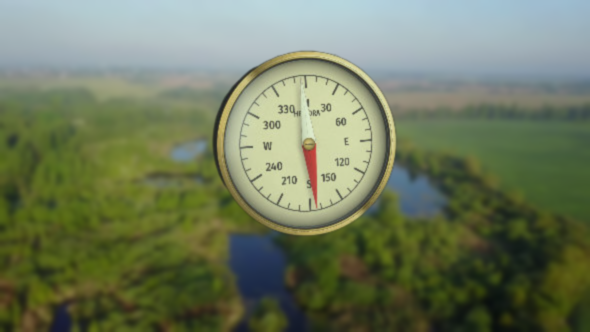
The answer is 175 °
